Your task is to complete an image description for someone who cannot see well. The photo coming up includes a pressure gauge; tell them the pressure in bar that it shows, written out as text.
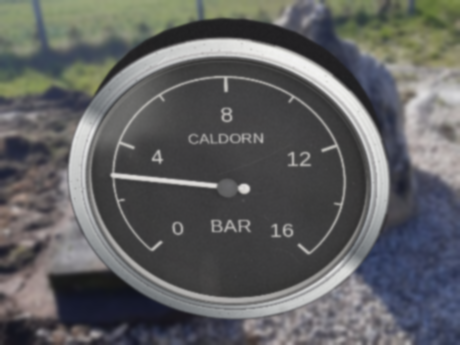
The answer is 3 bar
